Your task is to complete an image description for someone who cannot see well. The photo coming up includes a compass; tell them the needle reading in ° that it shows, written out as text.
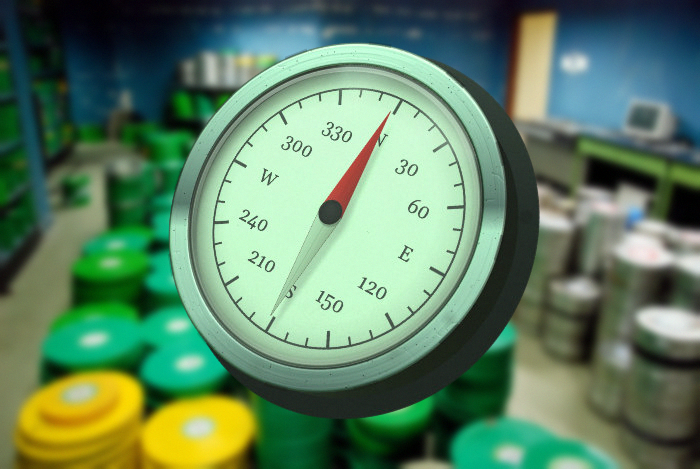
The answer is 0 °
